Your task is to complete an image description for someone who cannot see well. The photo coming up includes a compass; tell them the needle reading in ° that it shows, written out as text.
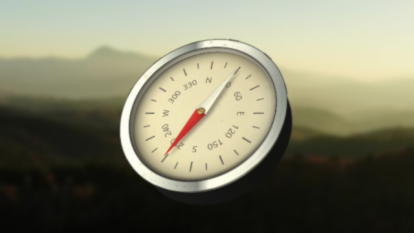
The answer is 210 °
